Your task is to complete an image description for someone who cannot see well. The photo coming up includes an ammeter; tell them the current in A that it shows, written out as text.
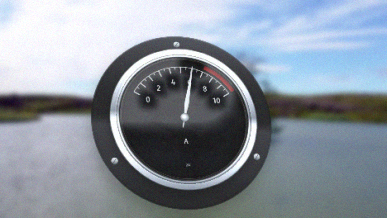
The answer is 6 A
